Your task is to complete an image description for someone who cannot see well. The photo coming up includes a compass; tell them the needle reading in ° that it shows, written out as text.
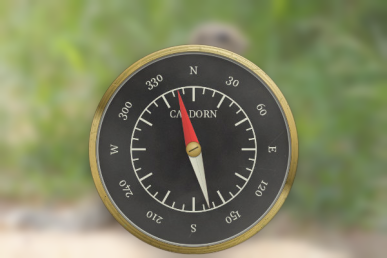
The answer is 345 °
